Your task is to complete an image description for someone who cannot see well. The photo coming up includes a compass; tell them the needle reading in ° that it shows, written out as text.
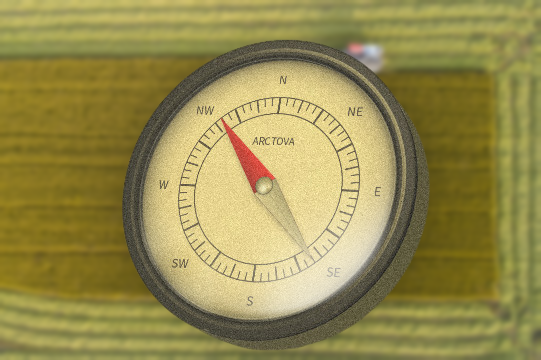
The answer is 320 °
